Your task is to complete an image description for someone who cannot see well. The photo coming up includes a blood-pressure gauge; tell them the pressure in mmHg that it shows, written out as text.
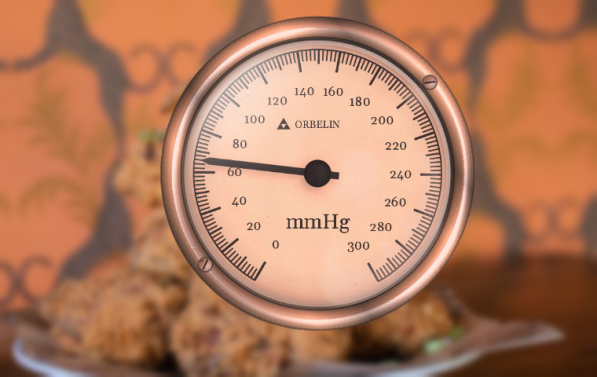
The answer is 66 mmHg
